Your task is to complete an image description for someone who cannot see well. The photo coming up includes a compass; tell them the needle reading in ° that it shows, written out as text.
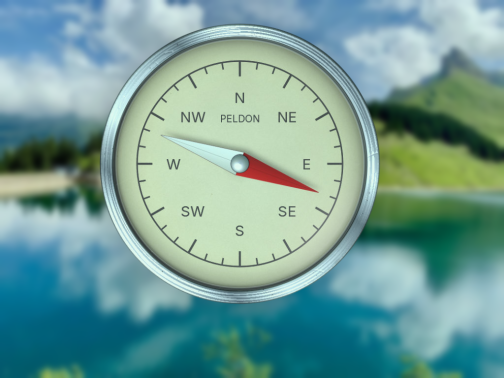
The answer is 110 °
